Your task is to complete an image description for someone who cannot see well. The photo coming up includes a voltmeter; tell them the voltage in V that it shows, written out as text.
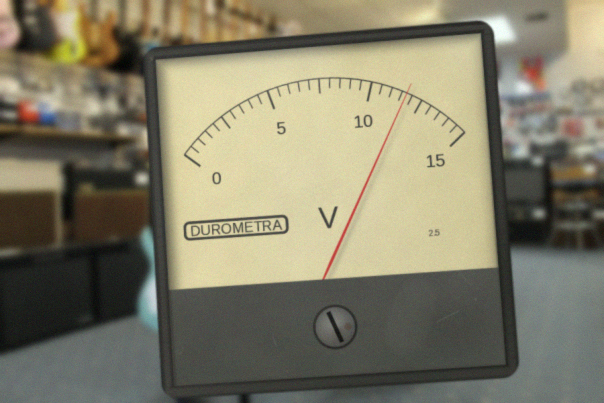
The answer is 11.75 V
